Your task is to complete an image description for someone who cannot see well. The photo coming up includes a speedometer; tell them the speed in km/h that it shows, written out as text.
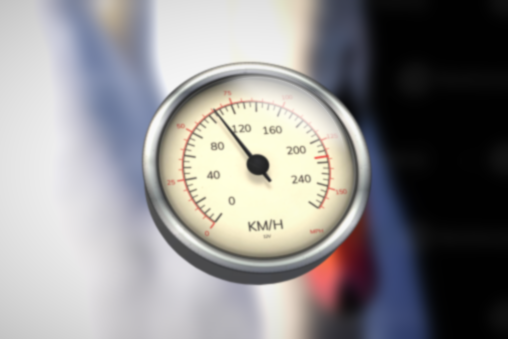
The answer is 105 km/h
